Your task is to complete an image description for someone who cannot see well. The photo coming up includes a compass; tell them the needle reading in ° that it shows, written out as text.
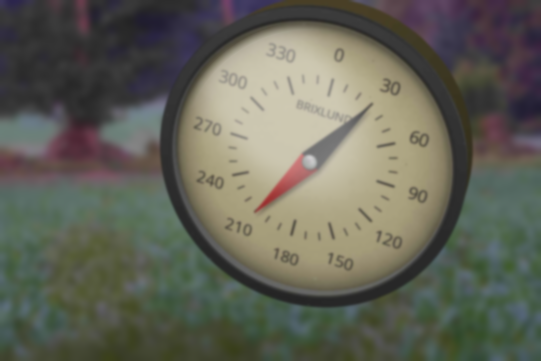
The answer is 210 °
